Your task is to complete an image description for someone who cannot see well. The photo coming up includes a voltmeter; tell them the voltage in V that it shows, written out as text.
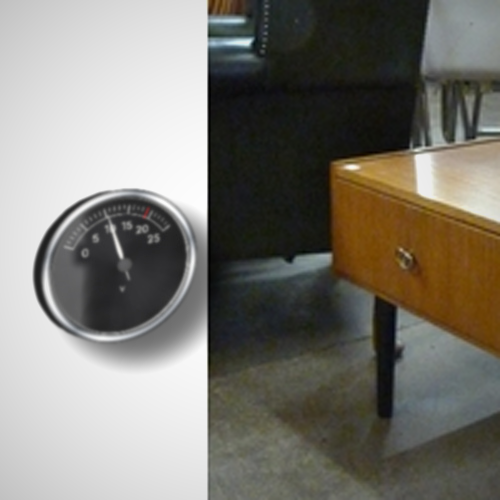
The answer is 10 V
